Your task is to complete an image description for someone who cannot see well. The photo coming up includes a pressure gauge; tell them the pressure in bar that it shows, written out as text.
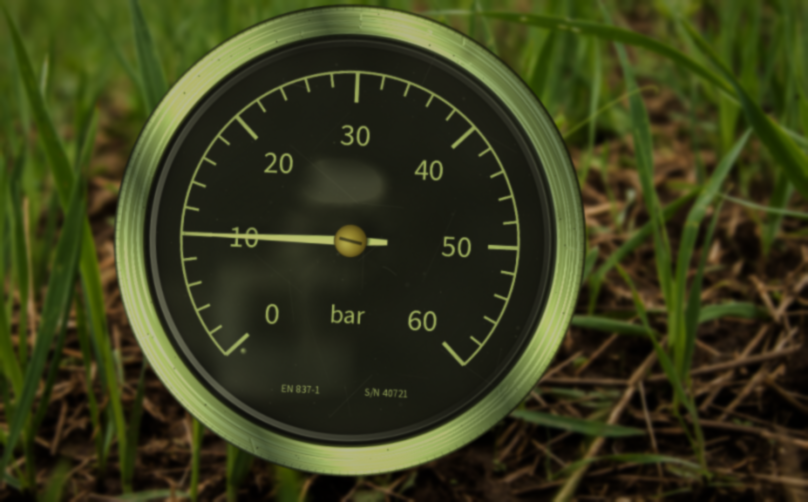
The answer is 10 bar
